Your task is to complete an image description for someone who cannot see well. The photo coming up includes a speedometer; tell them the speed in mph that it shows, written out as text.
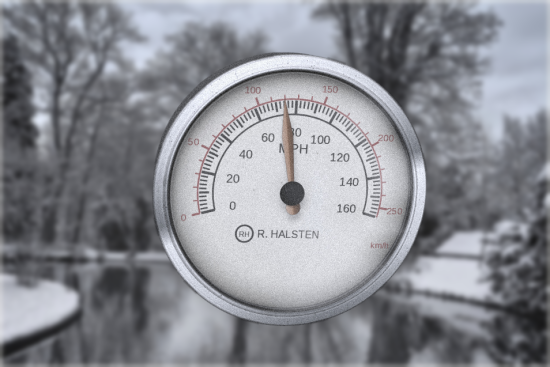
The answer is 74 mph
